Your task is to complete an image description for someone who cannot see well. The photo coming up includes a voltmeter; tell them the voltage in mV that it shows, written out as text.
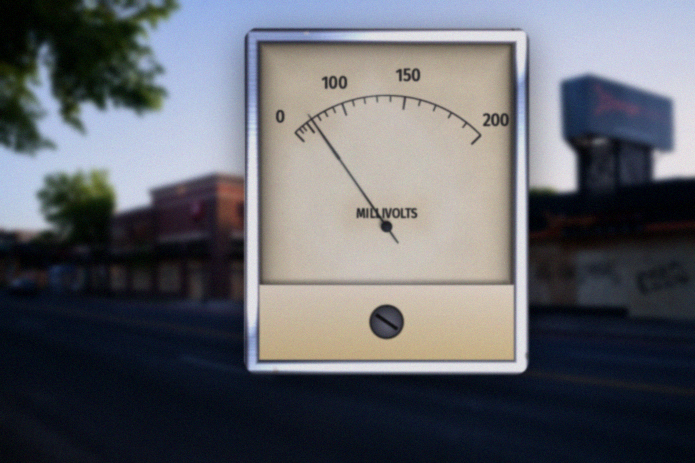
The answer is 60 mV
